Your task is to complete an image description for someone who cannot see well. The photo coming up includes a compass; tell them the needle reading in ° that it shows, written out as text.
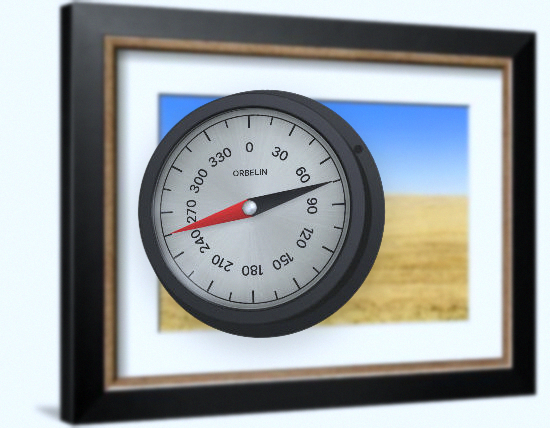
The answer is 255 °
